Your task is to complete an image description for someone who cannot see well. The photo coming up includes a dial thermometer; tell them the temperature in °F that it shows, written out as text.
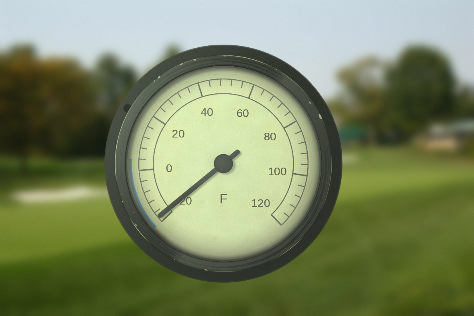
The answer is -18 °F
